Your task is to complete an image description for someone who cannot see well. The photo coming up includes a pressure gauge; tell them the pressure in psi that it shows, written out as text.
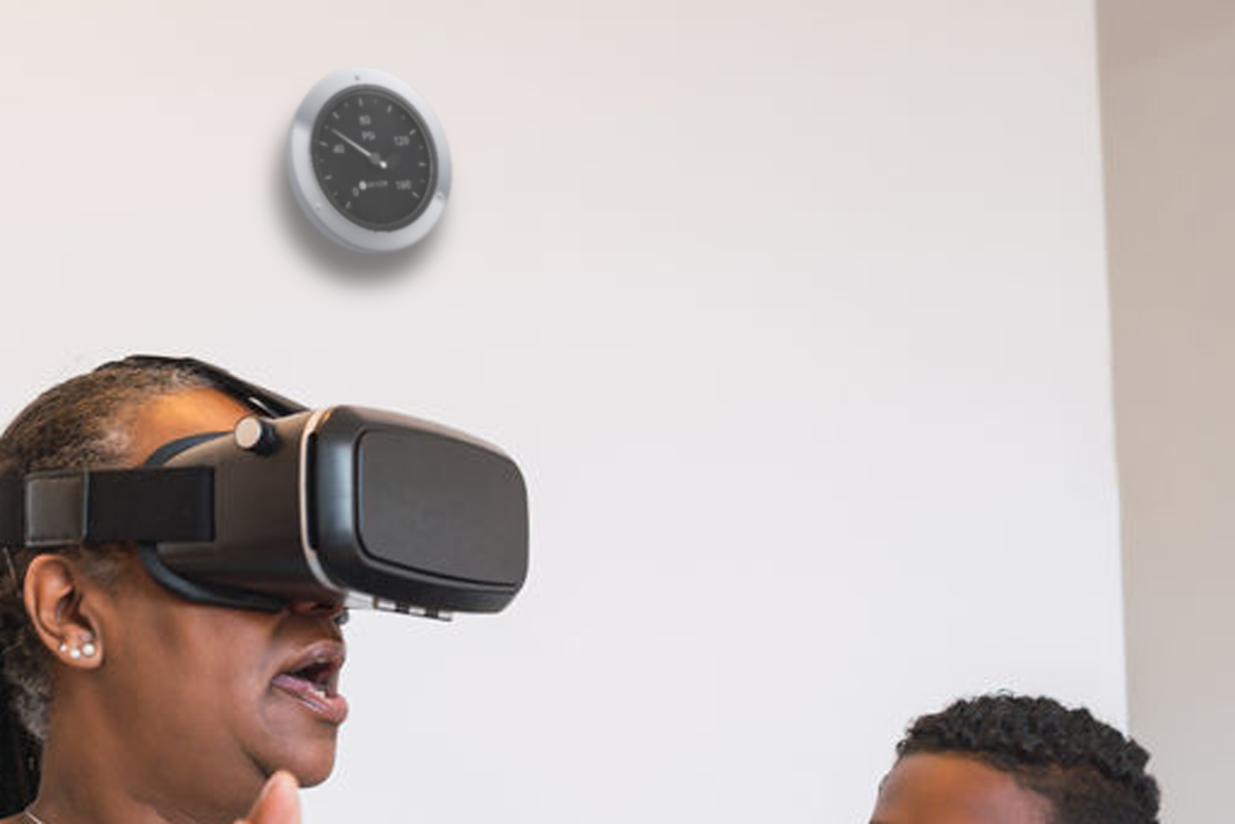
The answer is 50 psi
